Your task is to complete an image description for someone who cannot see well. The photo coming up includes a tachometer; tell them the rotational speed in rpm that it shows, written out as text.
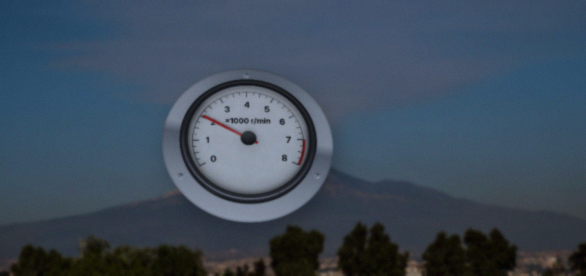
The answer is 2000 rpm
